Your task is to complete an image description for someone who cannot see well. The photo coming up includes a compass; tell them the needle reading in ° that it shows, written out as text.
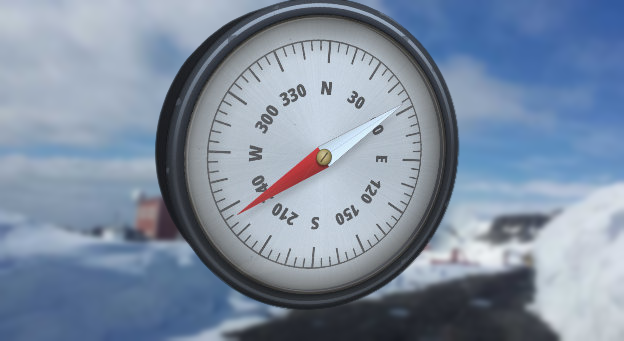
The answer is 235 °
